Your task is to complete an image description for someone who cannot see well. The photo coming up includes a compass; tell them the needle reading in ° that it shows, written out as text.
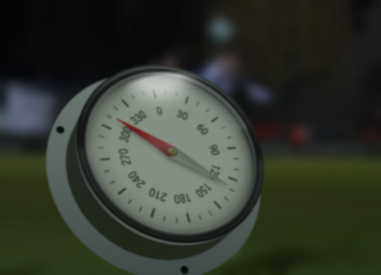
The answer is 310 °
